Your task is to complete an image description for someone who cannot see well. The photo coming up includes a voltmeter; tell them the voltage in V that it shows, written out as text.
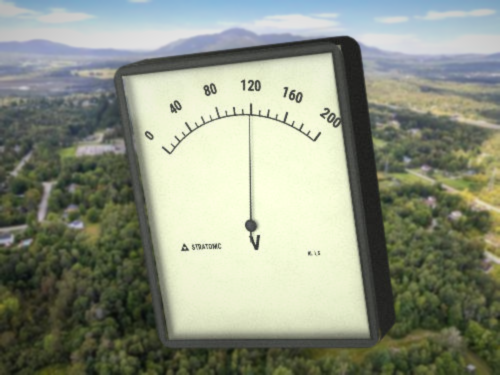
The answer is 120 V
